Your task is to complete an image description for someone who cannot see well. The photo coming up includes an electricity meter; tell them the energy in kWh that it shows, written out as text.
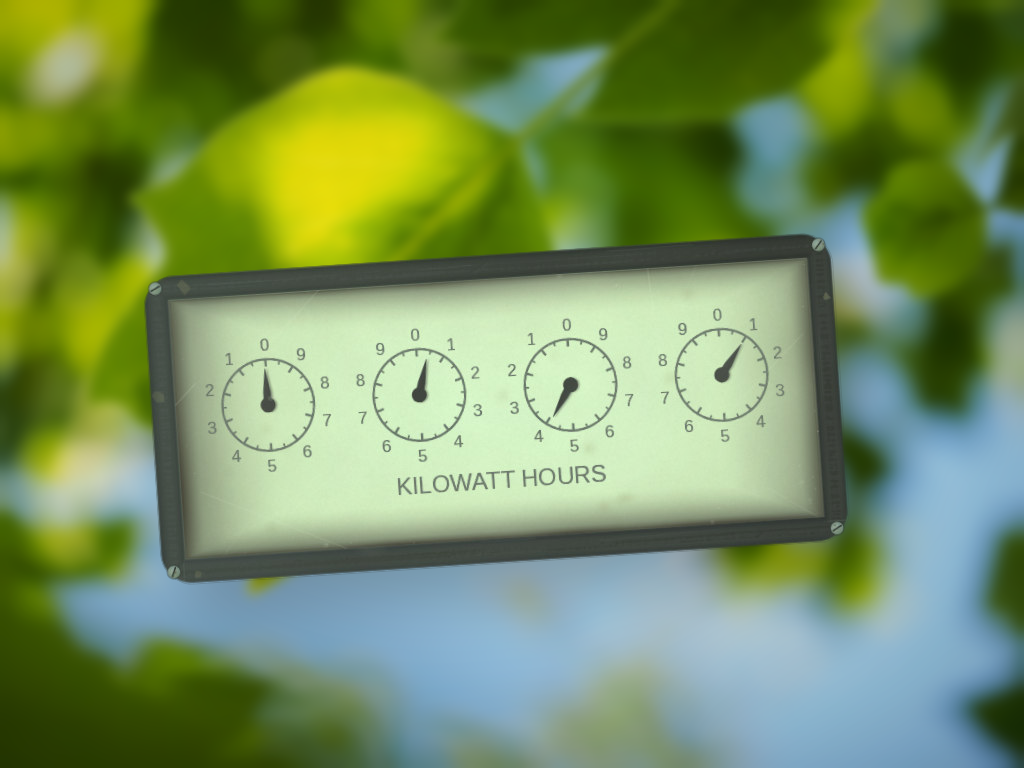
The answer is 41 kWh
